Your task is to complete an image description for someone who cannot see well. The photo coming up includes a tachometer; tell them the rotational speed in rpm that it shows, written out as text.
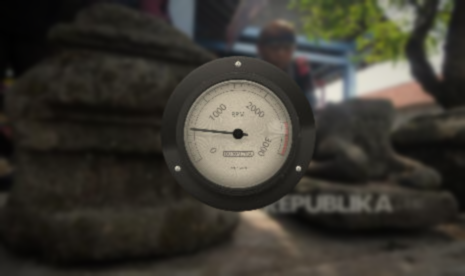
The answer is 500 rpm
